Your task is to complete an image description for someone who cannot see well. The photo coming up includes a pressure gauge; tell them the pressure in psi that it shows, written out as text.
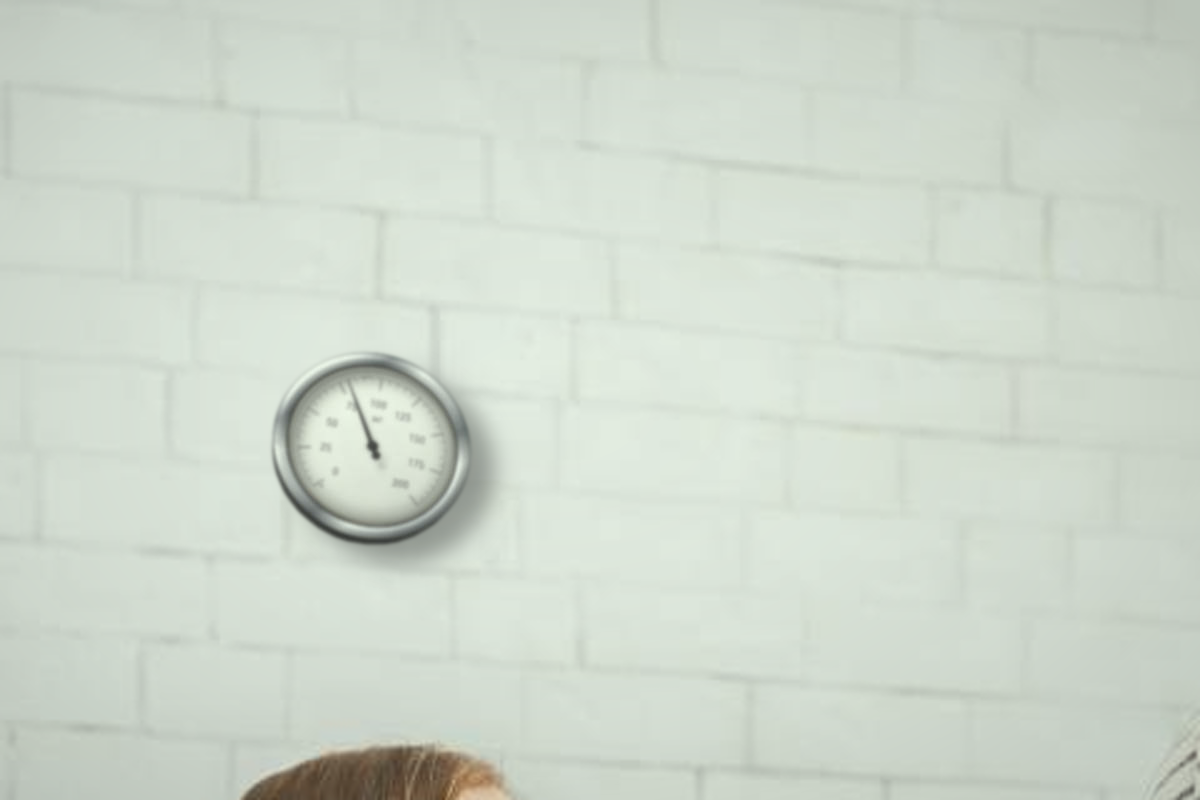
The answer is 80 psi
